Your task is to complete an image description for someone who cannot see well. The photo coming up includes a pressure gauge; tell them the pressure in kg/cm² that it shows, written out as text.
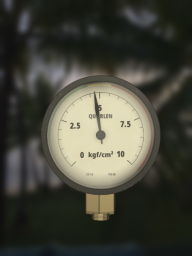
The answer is 4.75 kg/cm²
